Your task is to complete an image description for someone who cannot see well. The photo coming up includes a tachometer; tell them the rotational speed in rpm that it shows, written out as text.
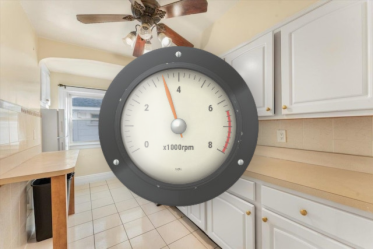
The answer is 3400 rpm
